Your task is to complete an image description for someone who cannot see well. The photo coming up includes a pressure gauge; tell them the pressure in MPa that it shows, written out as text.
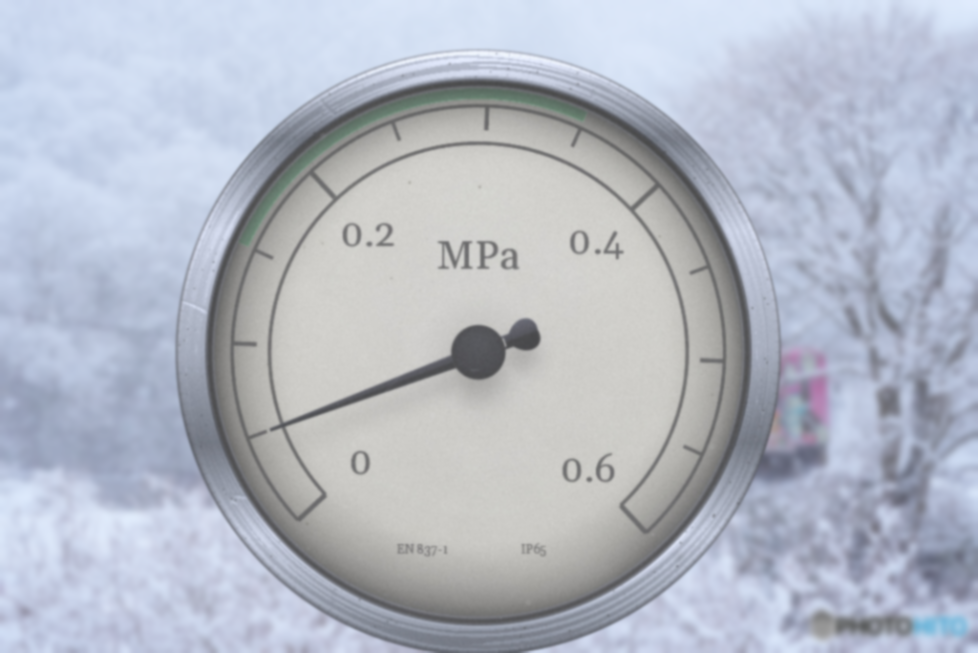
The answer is 0.05 MPa
